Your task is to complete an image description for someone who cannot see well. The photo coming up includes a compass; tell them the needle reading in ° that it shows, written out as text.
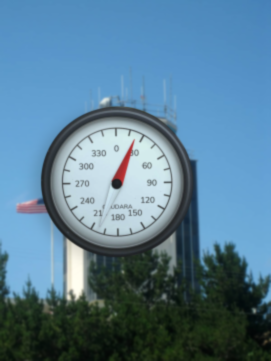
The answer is 22.5 °
